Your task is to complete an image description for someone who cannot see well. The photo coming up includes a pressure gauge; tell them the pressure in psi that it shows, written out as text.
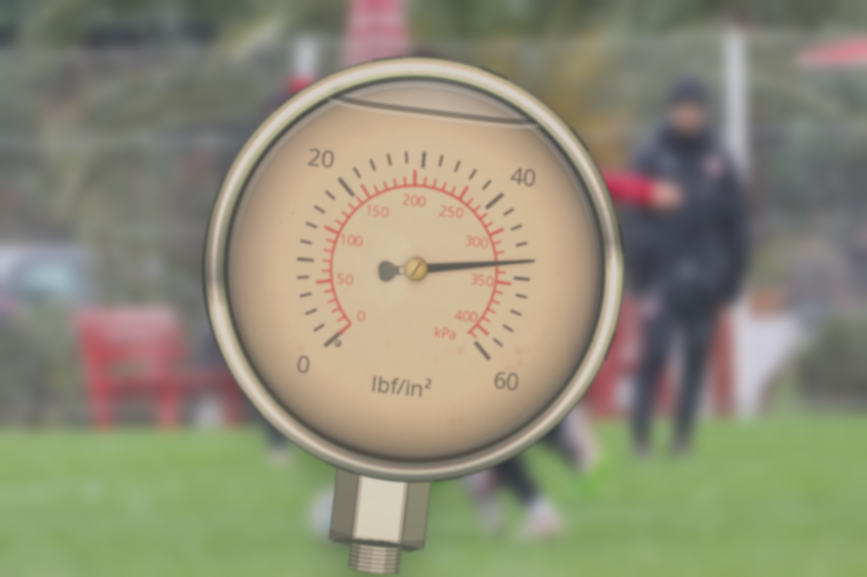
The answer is 48 psi
